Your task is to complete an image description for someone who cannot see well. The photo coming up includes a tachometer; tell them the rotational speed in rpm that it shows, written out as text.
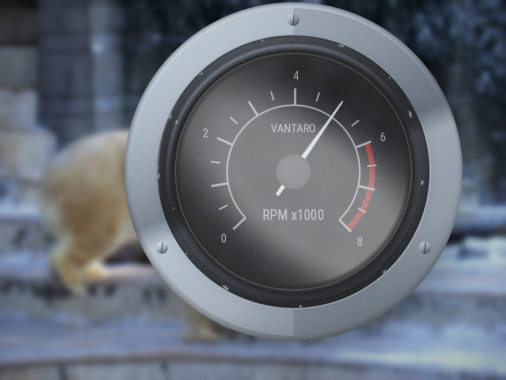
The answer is 5000 rpm
